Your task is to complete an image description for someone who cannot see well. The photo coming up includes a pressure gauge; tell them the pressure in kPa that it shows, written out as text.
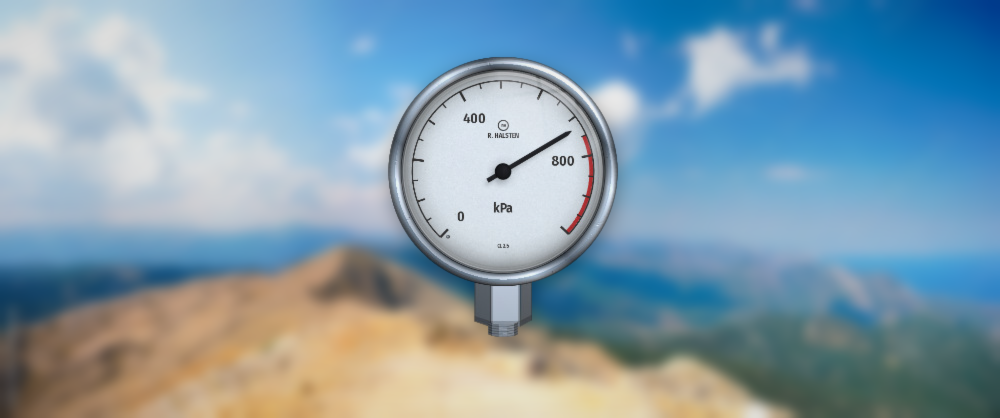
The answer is 725 kPa
